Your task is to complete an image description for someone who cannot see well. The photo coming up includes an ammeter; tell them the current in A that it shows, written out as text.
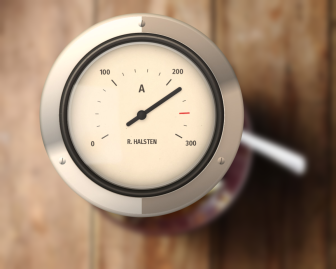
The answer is 220 A
